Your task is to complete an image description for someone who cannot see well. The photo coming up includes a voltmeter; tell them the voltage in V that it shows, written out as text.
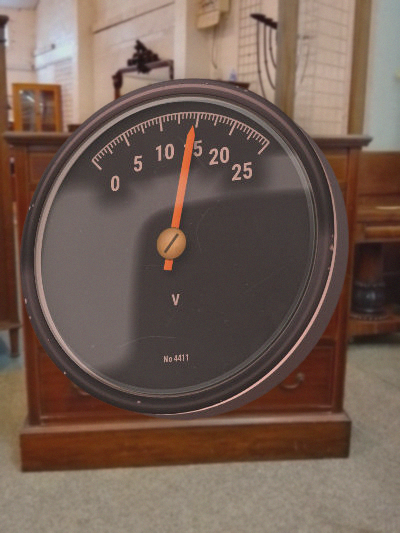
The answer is 15 V
